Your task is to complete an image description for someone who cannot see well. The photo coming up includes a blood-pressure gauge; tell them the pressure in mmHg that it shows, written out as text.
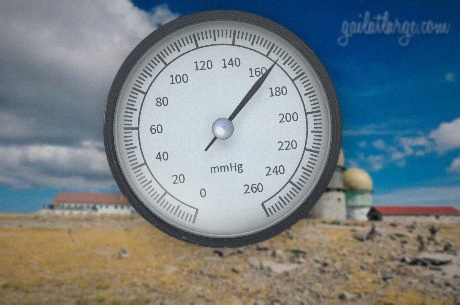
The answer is 166 mmHg
